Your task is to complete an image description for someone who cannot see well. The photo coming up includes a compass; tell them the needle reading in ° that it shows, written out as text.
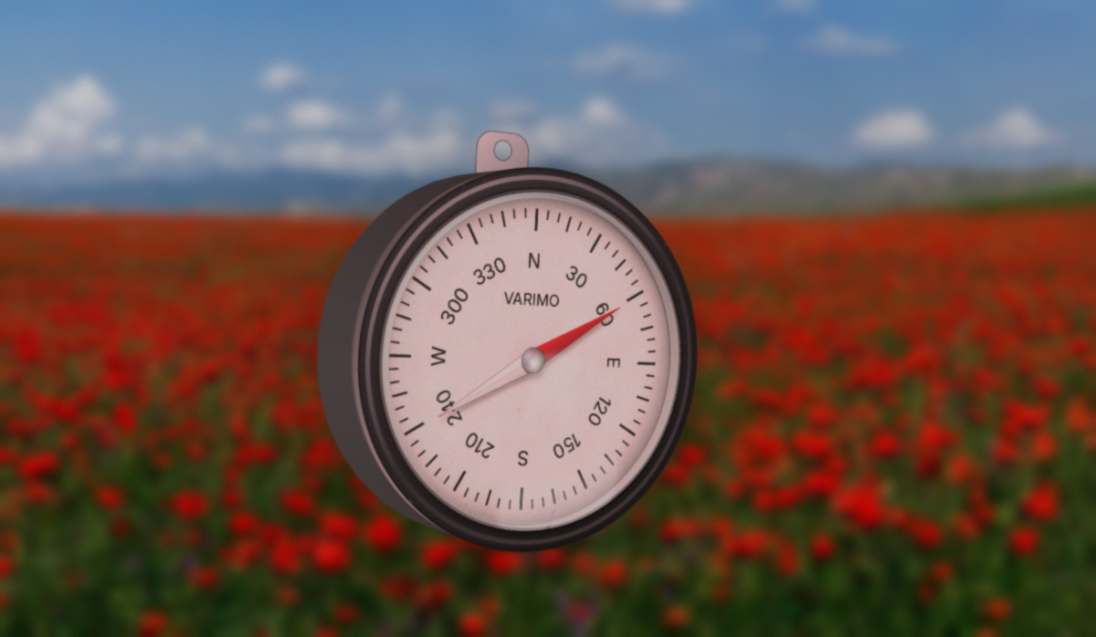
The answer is 60 °
